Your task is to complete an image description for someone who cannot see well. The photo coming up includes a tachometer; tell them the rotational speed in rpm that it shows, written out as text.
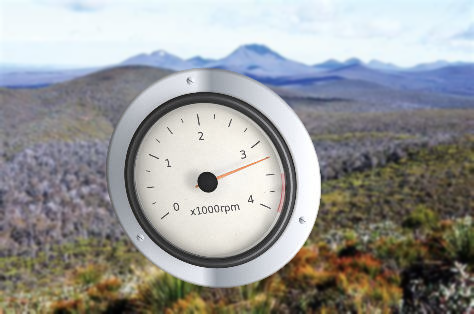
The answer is 3250 rpm
